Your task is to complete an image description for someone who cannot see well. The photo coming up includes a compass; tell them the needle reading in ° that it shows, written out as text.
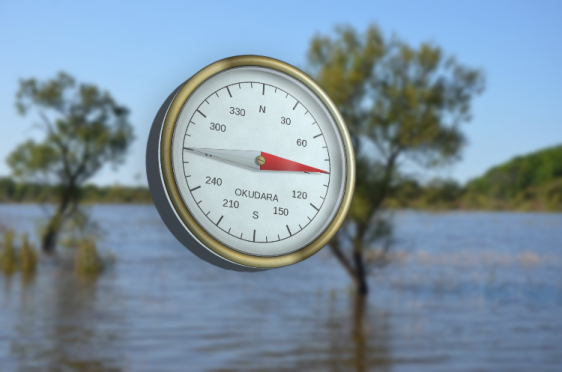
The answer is 90 °
